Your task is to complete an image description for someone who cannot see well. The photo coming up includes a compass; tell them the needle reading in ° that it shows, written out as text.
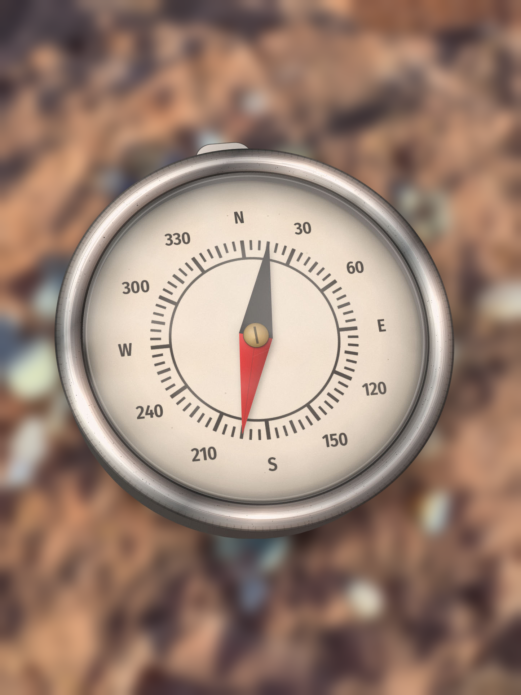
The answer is 195 °
